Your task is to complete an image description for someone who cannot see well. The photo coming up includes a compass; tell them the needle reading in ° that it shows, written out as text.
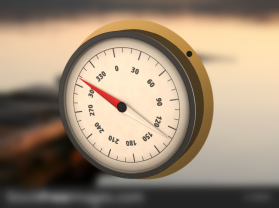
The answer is 310 °
